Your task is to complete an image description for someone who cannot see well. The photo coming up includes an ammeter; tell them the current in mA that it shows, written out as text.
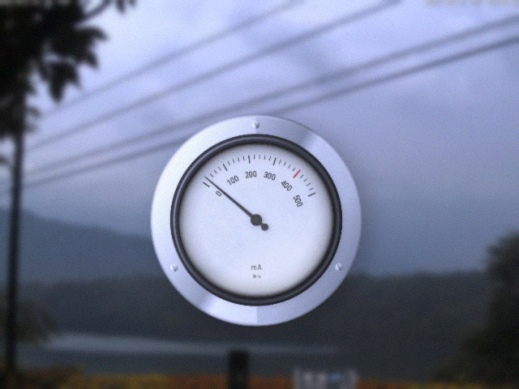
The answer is 20 mA
